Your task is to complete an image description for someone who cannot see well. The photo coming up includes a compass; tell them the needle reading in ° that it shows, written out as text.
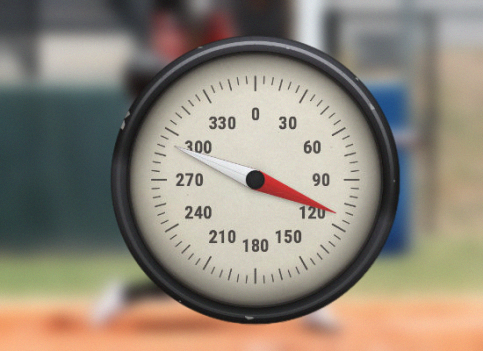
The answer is 112.5 °
